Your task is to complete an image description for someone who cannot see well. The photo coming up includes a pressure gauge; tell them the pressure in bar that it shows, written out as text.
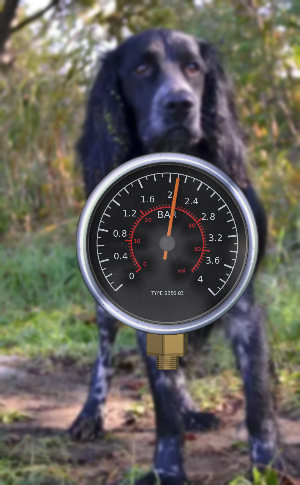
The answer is 2.1 bar
